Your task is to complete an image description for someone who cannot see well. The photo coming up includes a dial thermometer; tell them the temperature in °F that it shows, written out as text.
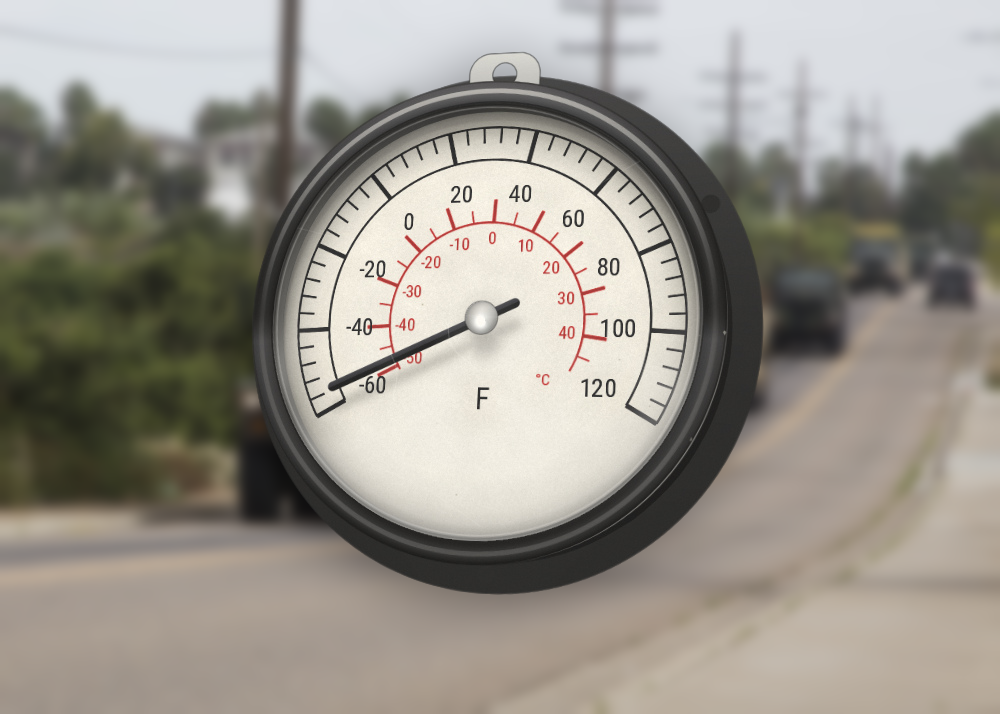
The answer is -56 °F
